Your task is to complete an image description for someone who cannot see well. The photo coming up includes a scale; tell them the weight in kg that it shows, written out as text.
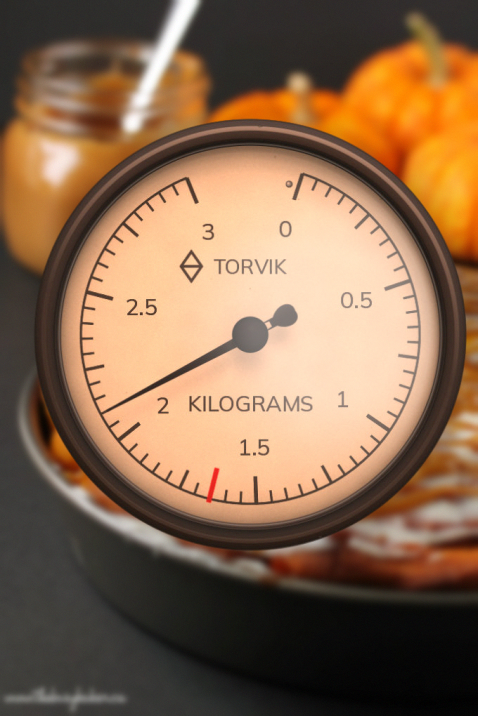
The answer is 2.1 kg
